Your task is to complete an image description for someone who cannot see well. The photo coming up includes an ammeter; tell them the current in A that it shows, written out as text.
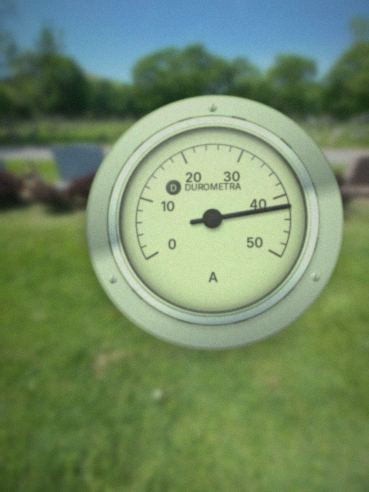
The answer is 42 A
